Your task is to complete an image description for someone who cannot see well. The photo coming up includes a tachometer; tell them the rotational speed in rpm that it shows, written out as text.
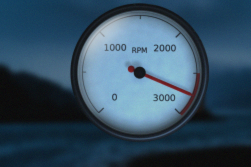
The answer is 2750 rpm
